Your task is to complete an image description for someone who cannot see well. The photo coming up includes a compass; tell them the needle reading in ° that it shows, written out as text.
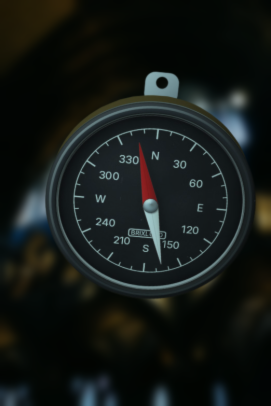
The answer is 345 °
